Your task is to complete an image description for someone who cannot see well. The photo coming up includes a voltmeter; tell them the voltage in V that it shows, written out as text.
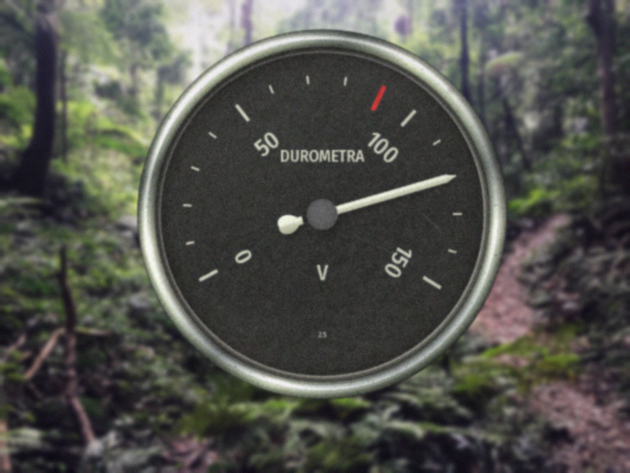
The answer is 120 V
